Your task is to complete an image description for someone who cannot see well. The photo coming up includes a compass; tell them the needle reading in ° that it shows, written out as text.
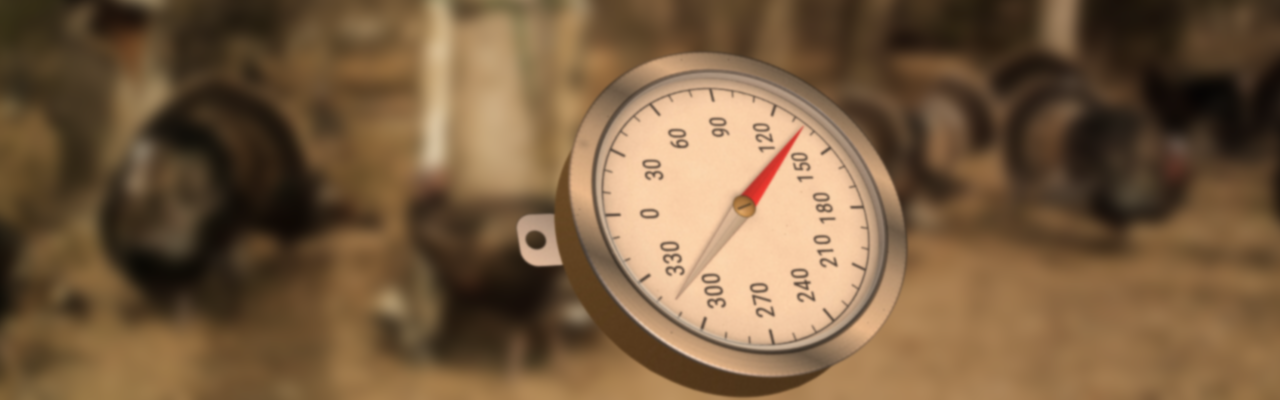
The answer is 135 °
